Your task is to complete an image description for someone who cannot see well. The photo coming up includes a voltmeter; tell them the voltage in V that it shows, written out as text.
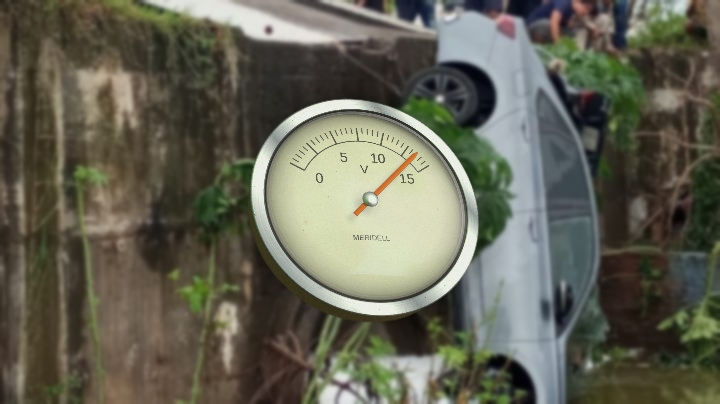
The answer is 13.5 V
